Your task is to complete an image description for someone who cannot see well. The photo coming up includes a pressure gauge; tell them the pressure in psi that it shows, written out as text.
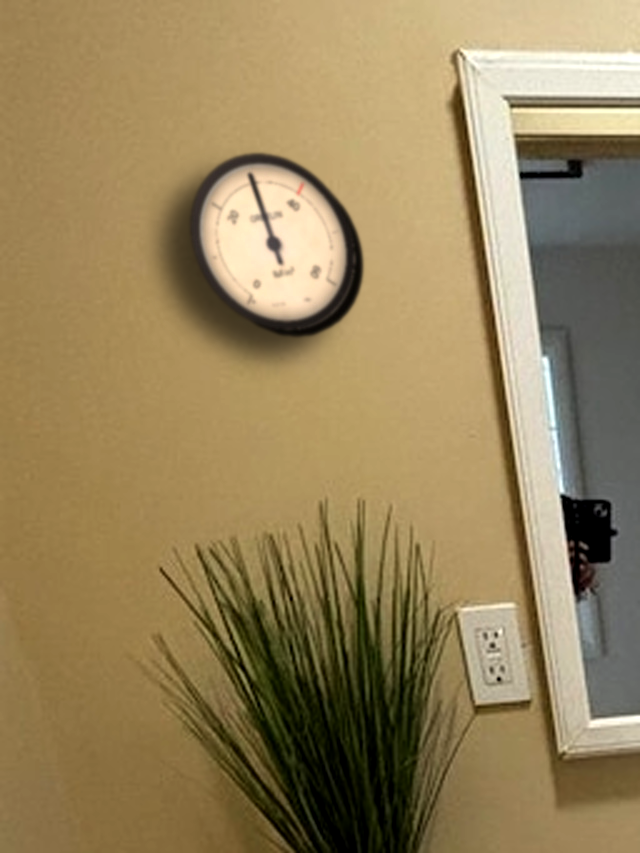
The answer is 30 psi
